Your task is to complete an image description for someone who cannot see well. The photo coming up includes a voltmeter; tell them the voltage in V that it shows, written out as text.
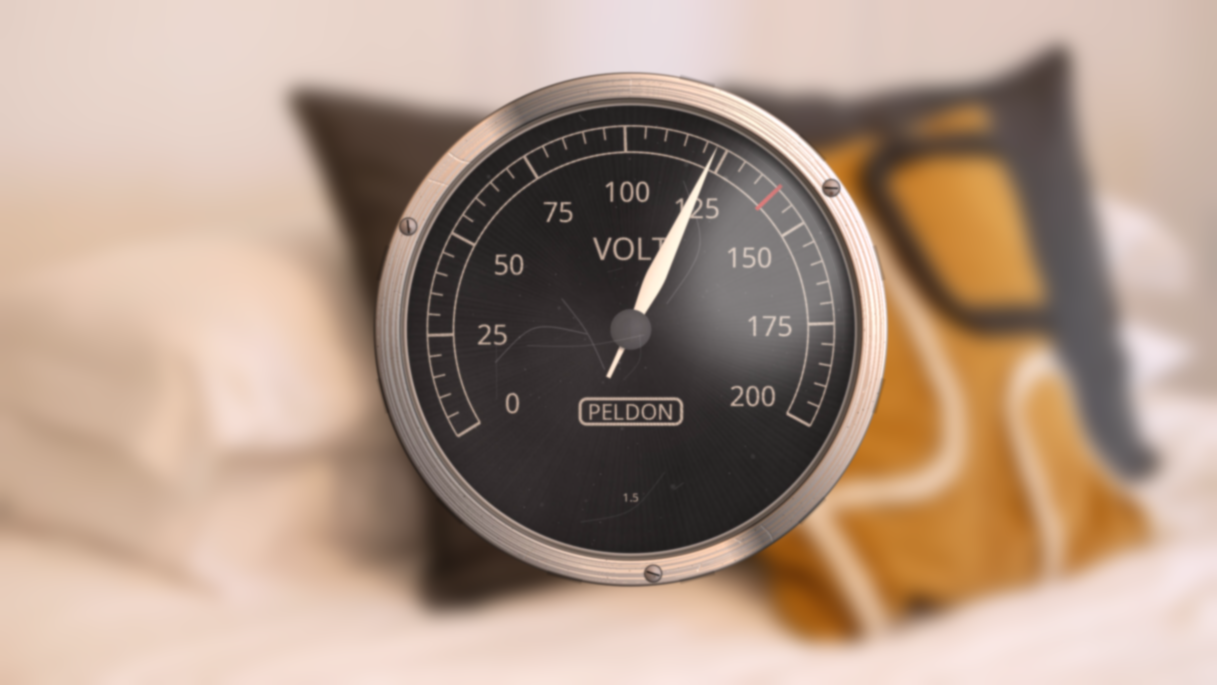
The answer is 122.5 V
